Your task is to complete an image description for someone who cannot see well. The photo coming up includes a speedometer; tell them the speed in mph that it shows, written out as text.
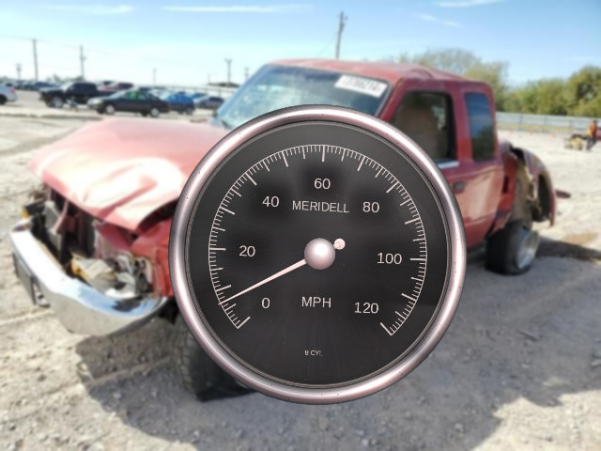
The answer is 7 mph
